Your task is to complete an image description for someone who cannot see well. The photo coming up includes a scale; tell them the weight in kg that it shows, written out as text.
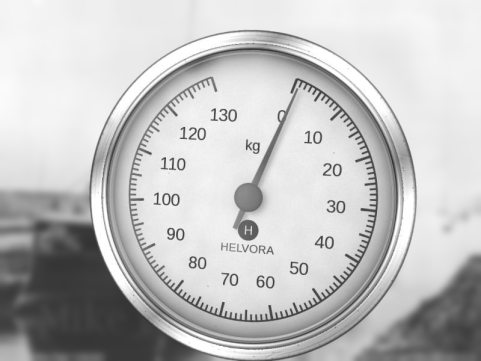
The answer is 1 kg
